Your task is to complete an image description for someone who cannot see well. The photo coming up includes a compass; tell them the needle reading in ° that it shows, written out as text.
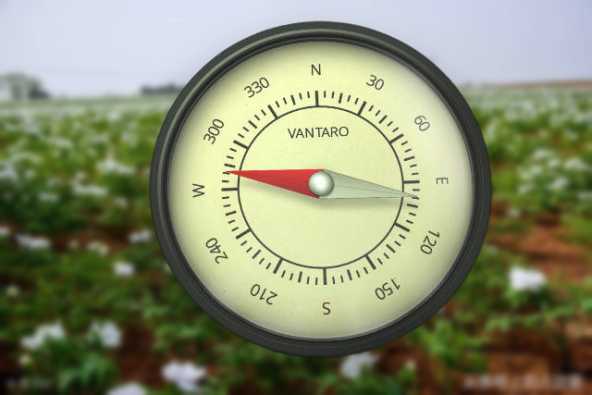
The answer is 280 °
